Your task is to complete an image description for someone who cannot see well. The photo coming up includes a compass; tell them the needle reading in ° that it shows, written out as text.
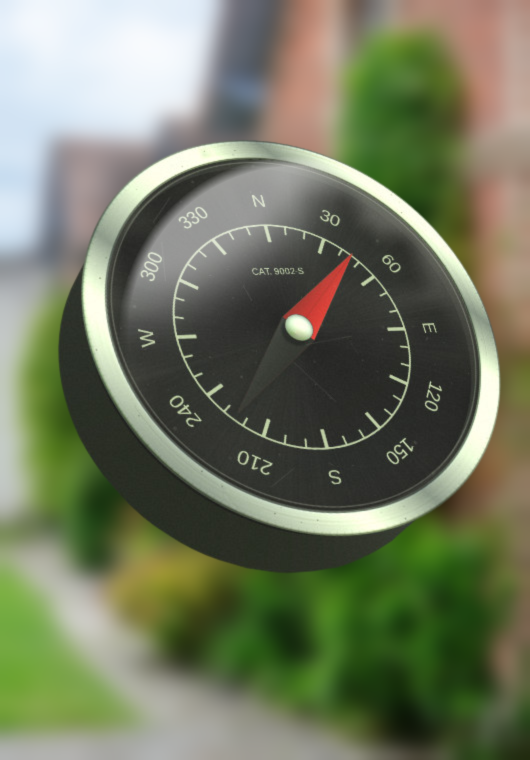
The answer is 45 °
